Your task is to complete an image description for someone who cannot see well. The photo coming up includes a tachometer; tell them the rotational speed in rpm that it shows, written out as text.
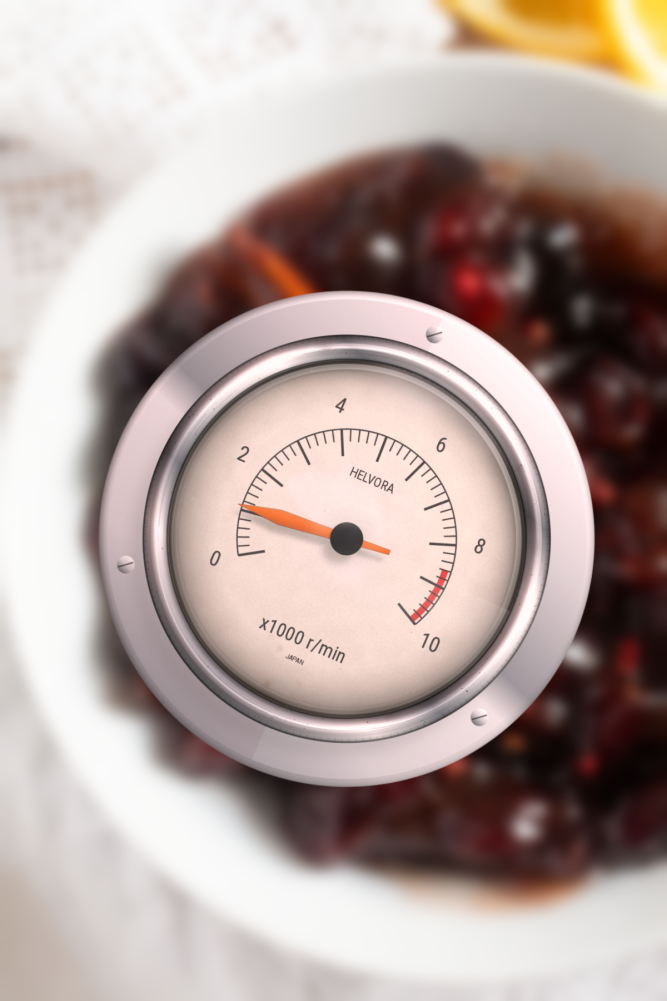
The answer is 1100 rpm
